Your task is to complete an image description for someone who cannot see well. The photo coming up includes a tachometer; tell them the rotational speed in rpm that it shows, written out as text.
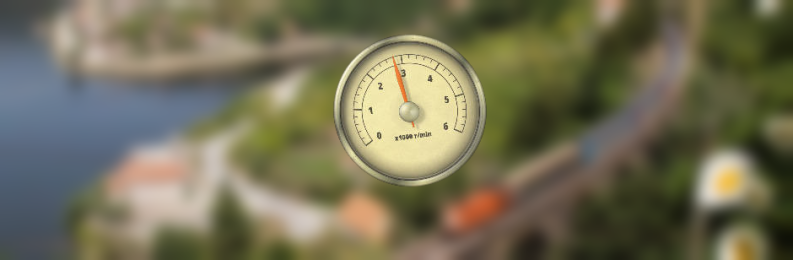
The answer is 2800 rpm
